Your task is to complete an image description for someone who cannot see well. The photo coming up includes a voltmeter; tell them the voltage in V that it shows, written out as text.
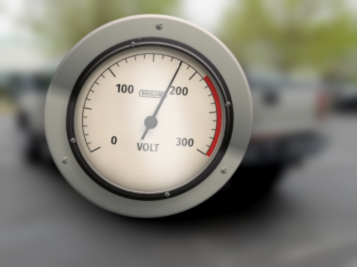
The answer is 180 V
